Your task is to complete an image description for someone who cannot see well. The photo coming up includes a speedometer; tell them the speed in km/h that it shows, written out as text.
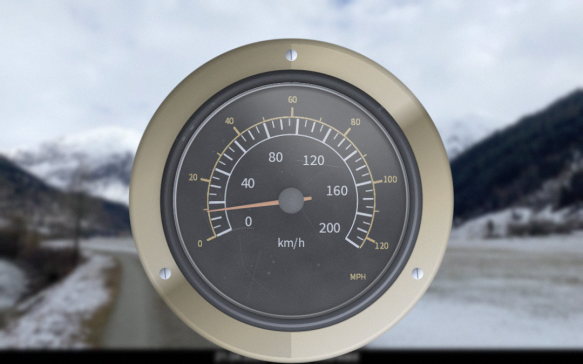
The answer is 15 km/h
